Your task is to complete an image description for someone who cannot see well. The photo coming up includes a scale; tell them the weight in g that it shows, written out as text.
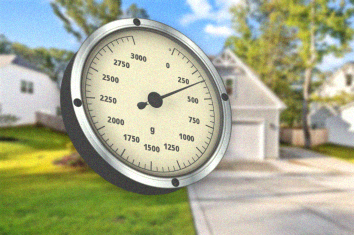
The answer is 350 g
